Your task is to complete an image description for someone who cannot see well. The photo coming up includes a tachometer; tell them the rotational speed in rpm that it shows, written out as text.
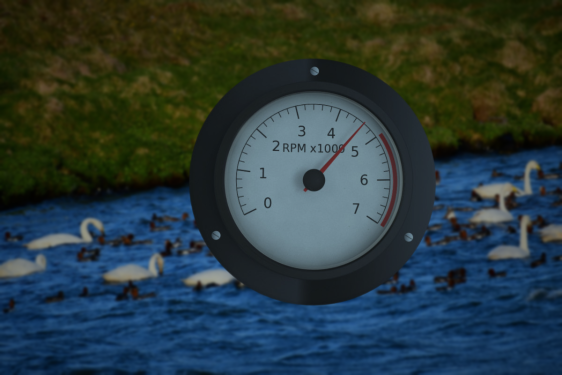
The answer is 4600 rpm
